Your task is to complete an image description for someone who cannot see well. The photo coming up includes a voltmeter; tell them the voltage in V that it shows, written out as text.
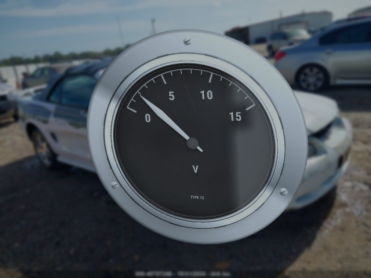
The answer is 2 V
